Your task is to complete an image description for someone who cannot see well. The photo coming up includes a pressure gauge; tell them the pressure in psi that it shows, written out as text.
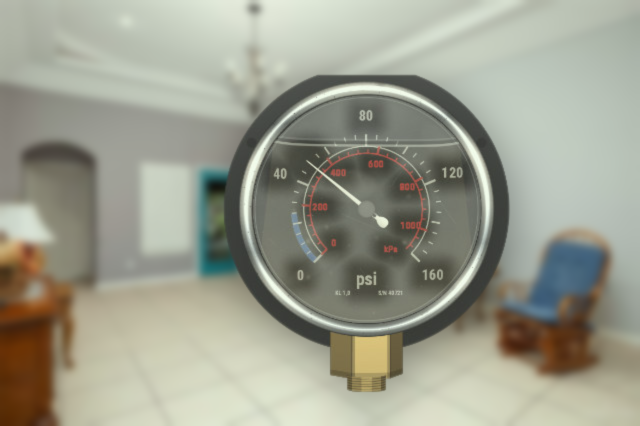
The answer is 50 psi
